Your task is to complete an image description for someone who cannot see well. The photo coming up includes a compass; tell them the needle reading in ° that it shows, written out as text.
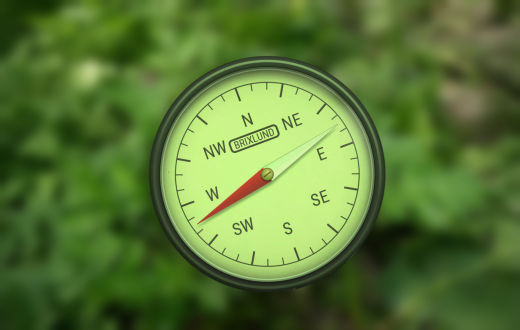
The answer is 255 °
